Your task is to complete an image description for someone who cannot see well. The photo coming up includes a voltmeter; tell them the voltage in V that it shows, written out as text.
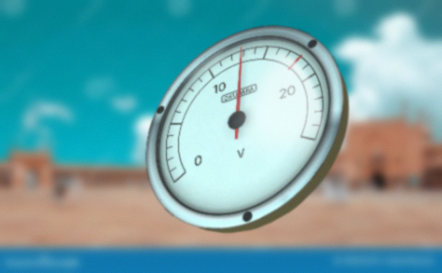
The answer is 13 V
